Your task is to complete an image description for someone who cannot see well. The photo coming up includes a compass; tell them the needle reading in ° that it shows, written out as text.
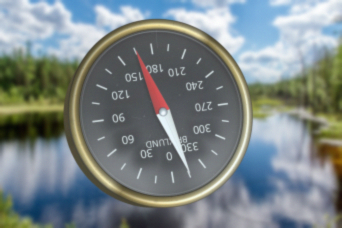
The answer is 165 °
